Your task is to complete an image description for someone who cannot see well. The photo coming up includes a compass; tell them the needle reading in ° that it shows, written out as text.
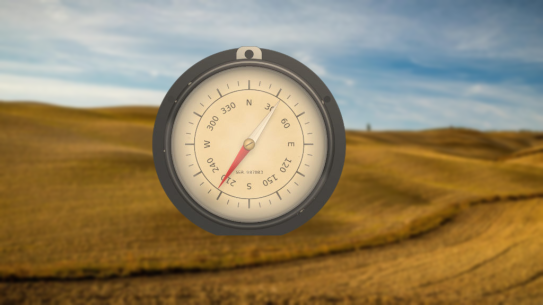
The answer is 215 °
